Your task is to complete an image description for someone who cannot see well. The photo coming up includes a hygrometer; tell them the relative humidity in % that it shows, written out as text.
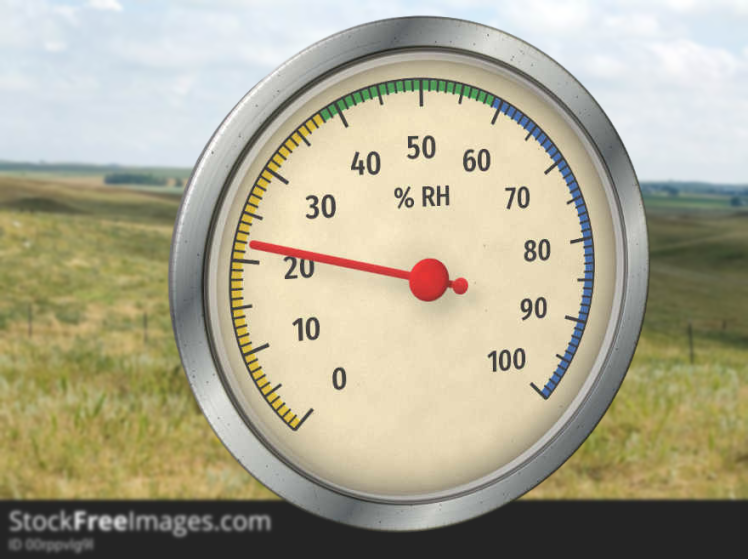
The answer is 22 %
